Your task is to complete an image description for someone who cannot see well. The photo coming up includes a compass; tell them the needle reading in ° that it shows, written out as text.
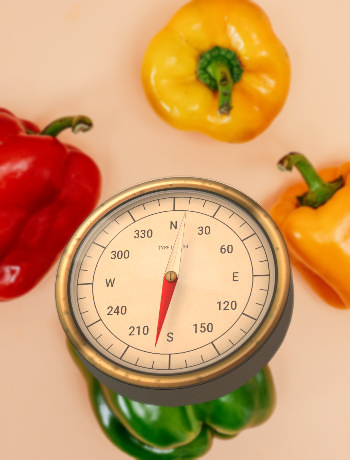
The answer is 190 °
